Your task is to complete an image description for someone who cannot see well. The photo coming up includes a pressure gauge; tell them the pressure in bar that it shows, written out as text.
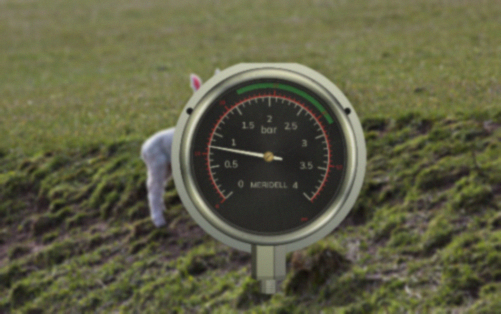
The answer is 0.8 bar
